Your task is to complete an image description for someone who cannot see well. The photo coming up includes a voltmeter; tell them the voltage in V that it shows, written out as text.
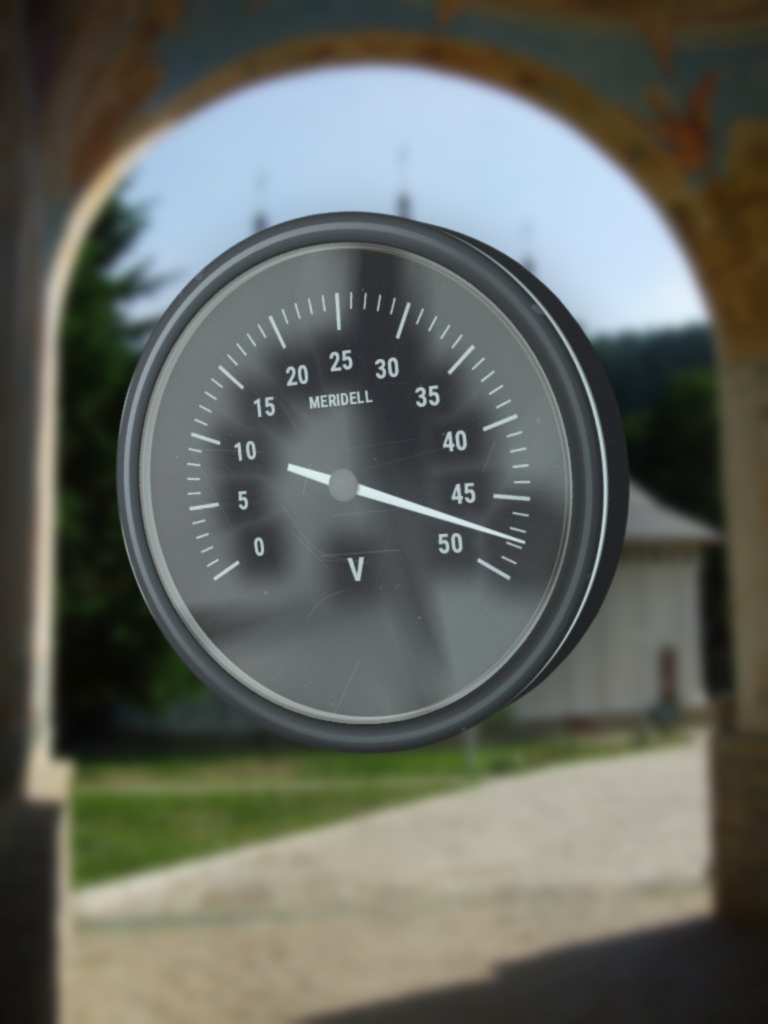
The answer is 47.5 V
